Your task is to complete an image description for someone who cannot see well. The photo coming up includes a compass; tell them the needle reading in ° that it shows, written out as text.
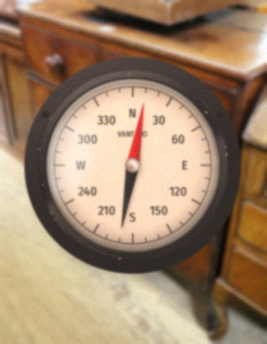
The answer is 10 °
